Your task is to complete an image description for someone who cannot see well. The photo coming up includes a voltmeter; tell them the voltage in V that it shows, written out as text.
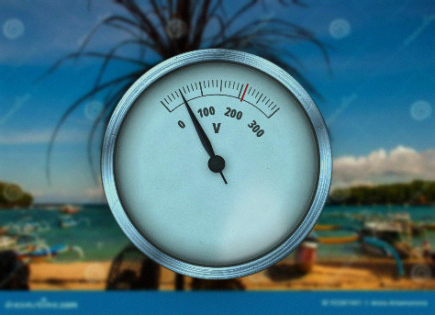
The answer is 50 V
